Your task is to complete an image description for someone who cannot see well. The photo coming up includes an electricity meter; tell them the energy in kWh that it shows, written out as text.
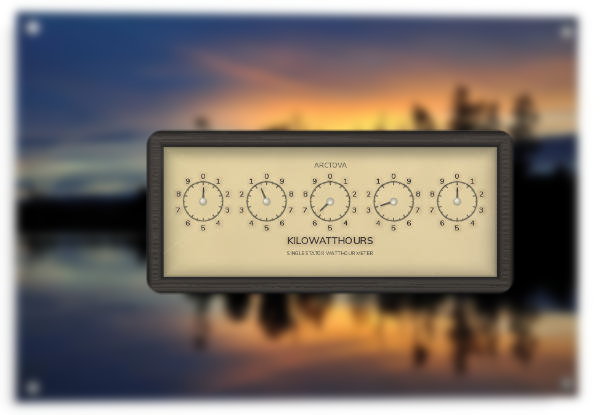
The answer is 630 kWh
